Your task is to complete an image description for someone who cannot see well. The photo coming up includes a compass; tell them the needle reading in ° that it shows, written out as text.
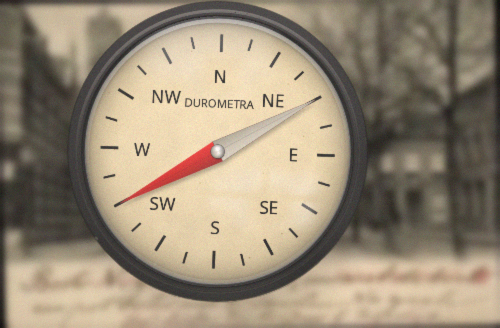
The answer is 240 °
